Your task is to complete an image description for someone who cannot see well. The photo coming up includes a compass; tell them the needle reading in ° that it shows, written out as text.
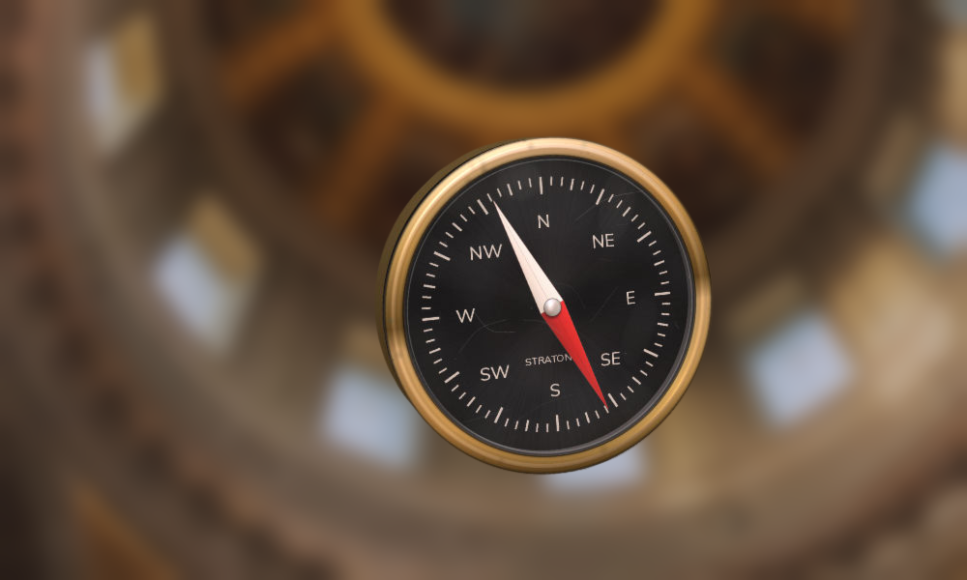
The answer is 155 °
